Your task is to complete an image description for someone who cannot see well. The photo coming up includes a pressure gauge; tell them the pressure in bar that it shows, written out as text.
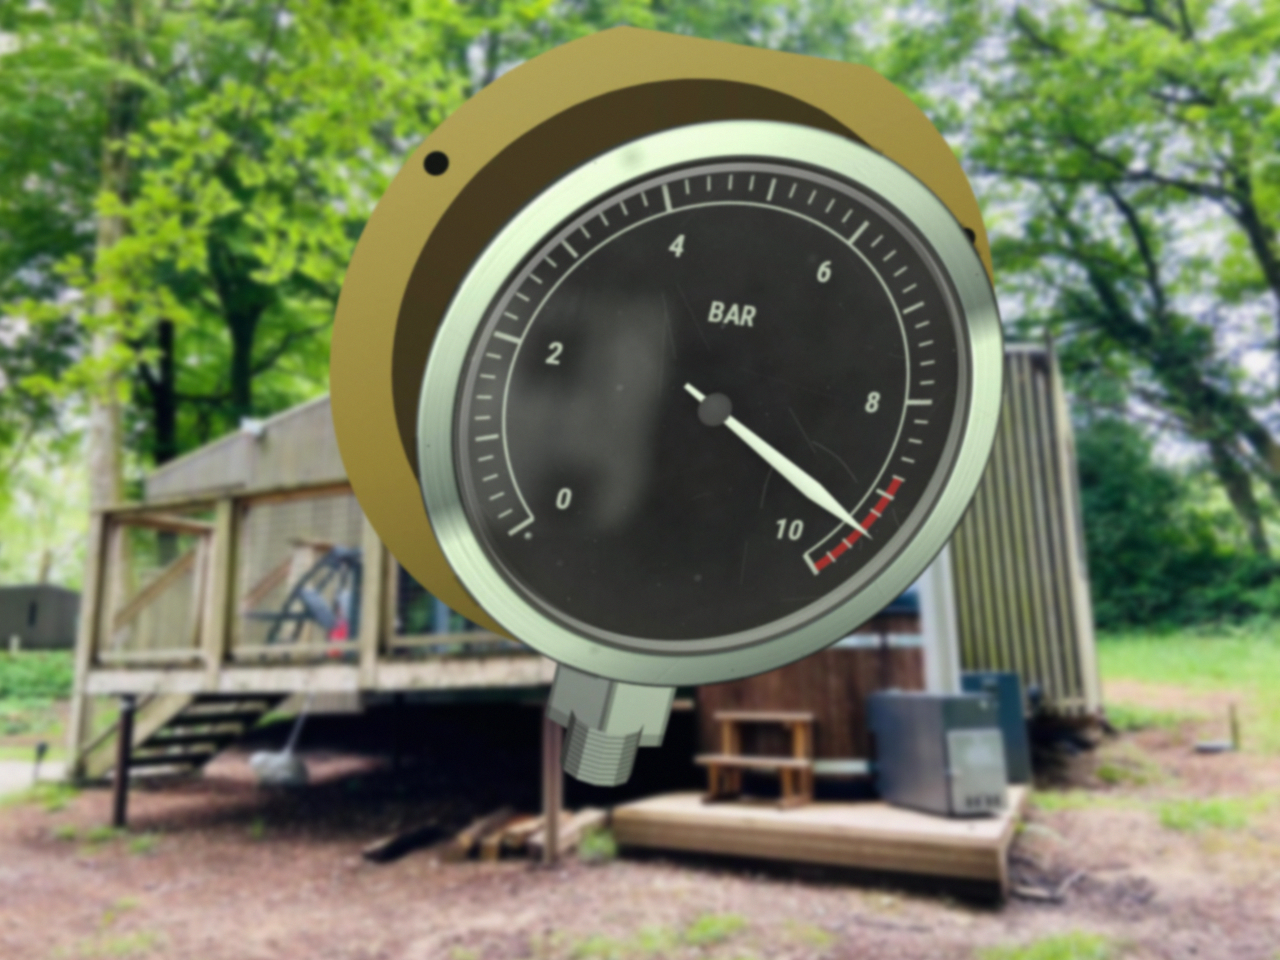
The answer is 9.4 bar
